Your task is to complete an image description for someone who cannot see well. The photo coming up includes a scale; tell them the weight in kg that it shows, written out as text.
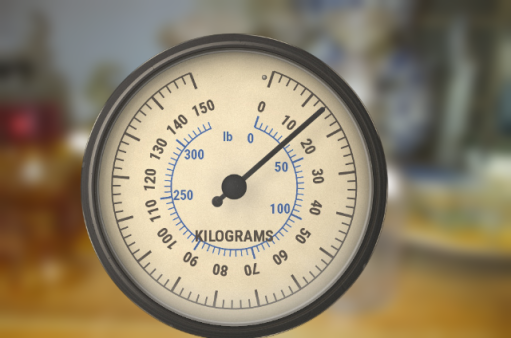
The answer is 14 kg
